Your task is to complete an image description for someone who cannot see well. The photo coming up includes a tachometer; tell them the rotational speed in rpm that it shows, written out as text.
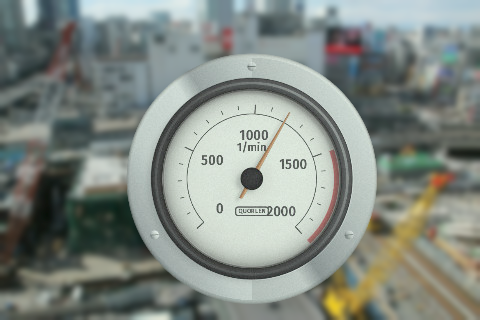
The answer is 1200 rpm
